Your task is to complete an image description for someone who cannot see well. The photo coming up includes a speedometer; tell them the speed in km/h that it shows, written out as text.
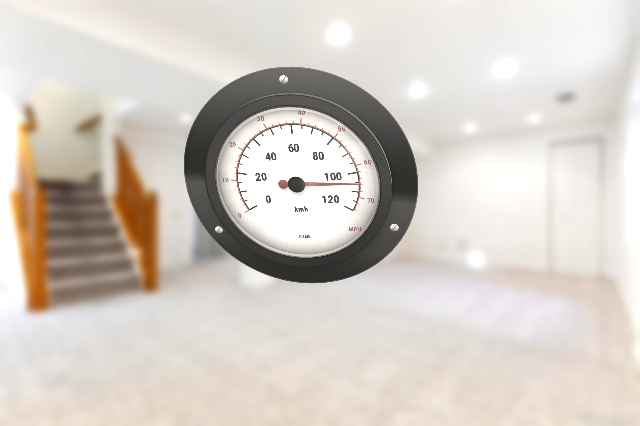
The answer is 105 km/h
